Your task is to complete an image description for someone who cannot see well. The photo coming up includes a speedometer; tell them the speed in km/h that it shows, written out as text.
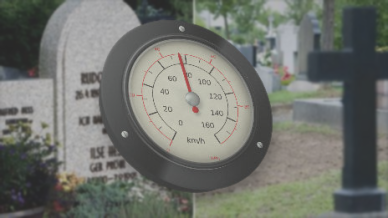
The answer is 75 km/h
